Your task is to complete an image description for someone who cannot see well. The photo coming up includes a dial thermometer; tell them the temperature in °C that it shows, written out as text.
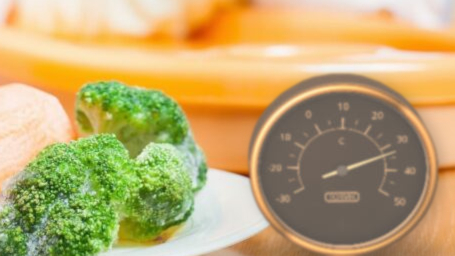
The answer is 32.5 °C
